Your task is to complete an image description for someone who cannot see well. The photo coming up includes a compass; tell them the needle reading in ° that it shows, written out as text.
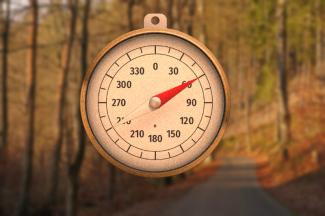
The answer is 60 °
